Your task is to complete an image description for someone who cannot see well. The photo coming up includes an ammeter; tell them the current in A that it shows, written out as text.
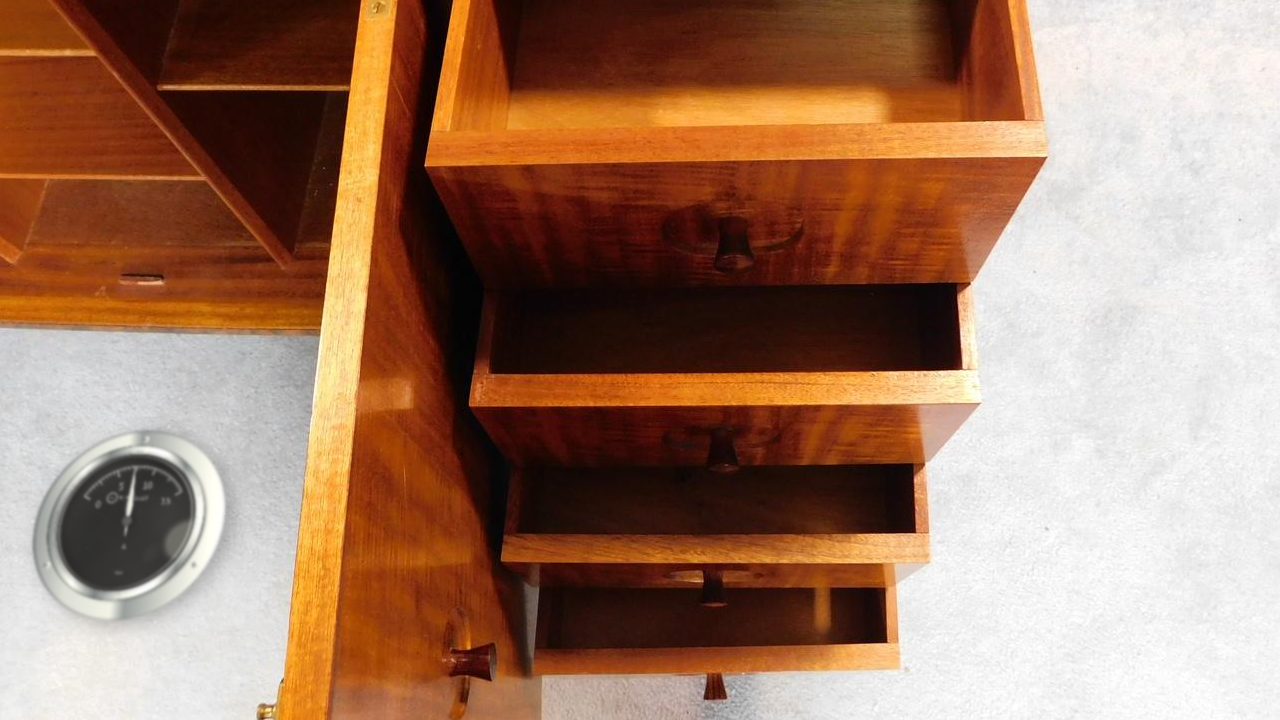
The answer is 7.5 A
